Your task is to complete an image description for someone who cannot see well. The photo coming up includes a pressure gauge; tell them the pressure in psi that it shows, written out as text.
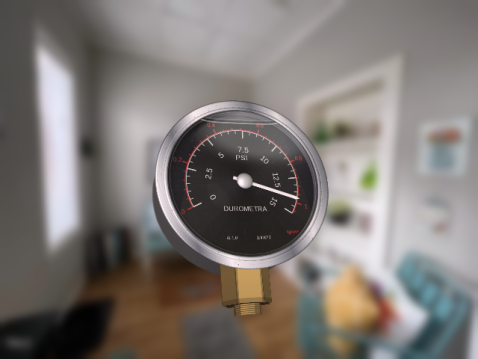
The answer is 14 psi
